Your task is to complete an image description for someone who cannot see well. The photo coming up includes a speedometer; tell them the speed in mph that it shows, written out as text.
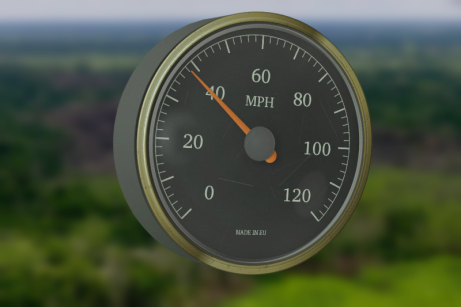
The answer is 38 mph
